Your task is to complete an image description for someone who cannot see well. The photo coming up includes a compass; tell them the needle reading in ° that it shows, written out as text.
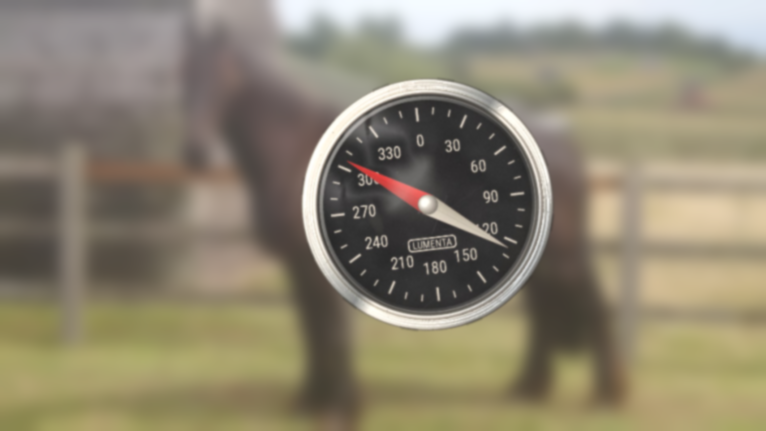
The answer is 305 °
